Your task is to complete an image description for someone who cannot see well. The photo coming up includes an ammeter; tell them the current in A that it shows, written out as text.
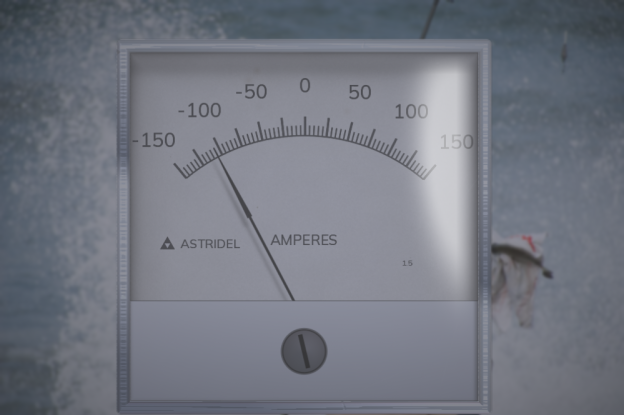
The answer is -105 A
